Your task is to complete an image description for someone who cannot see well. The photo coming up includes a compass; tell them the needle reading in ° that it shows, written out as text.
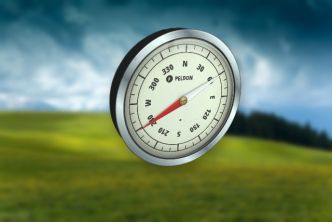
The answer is 240 °
